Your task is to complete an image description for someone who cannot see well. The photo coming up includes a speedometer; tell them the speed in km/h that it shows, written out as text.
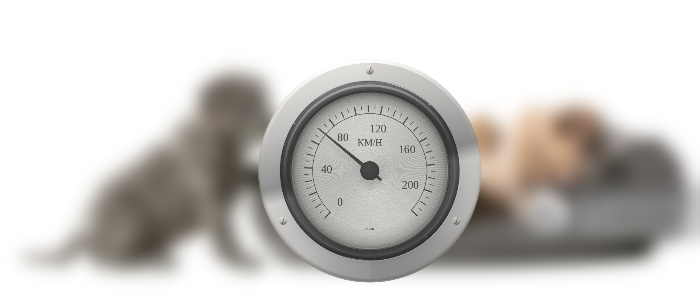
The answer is 70 km/h
